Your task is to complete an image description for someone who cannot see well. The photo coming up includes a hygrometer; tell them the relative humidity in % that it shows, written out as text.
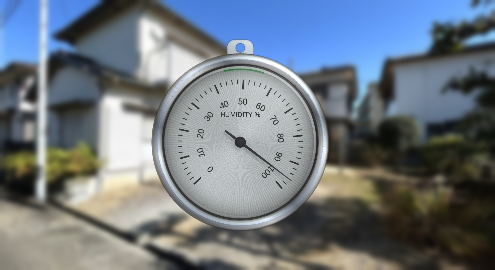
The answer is 96 %
